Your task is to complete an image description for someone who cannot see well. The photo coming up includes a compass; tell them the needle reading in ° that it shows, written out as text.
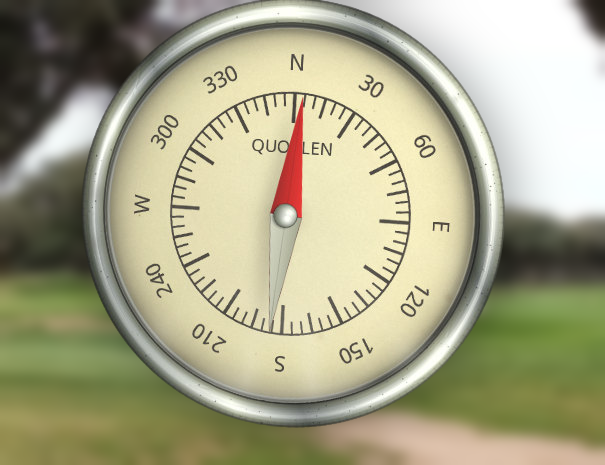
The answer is 5 °
